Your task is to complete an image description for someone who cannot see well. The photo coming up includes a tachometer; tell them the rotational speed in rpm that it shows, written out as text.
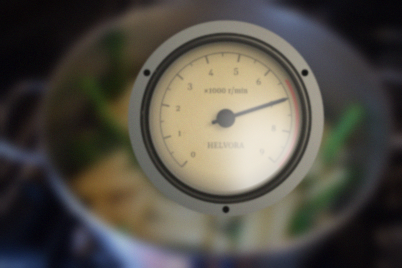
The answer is 7000 rpm
